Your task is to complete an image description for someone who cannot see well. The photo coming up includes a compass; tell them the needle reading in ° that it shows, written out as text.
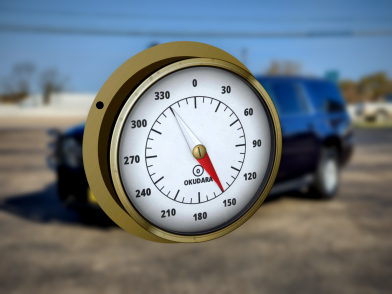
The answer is 150 °
